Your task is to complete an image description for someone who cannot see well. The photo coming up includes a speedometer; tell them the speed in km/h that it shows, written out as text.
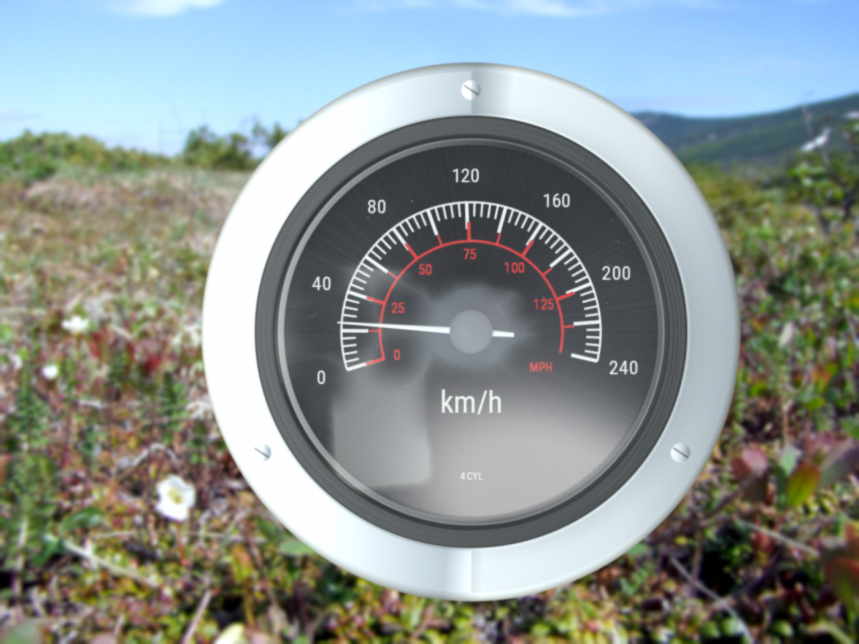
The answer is 24 km/h
